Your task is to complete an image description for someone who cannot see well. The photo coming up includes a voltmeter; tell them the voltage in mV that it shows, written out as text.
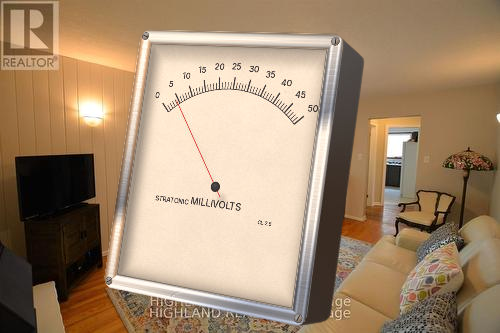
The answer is 5 mV
